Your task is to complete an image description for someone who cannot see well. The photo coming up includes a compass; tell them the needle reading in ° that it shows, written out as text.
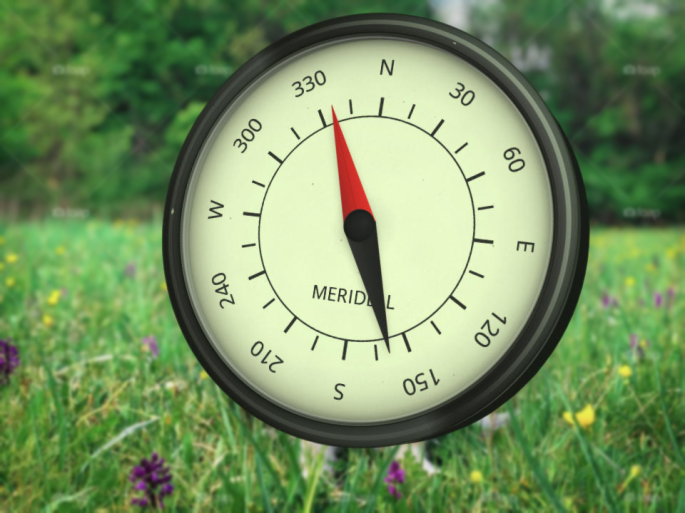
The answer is 337.5 °
